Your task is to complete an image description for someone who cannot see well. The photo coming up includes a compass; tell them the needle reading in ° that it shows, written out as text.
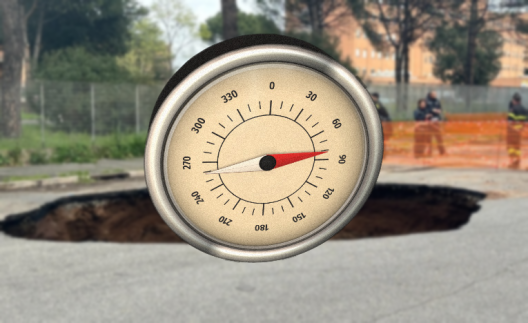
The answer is 80 °
